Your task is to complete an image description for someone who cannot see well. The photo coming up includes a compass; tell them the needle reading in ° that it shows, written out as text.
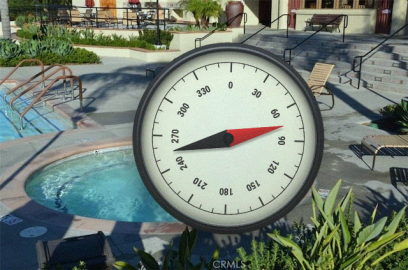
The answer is 75 °
